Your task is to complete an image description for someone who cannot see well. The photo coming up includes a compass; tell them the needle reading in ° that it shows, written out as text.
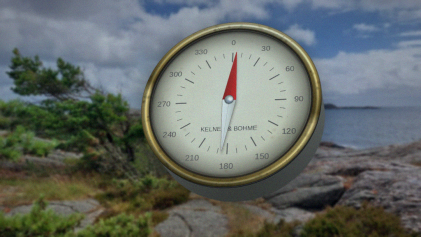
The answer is 5 °
